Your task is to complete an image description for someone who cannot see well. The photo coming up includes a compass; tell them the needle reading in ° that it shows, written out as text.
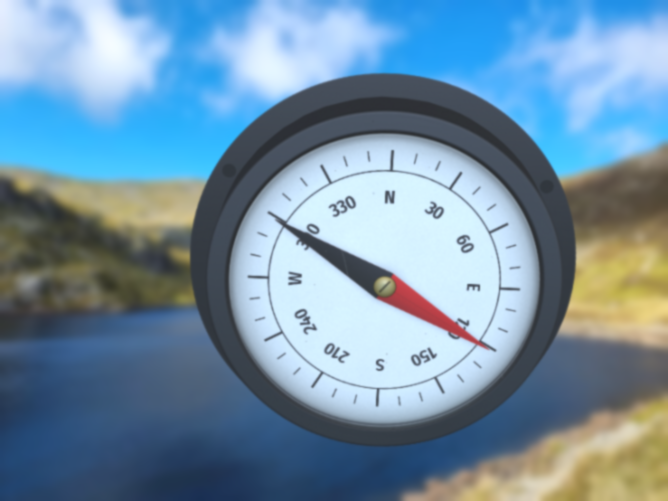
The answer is 120 °
